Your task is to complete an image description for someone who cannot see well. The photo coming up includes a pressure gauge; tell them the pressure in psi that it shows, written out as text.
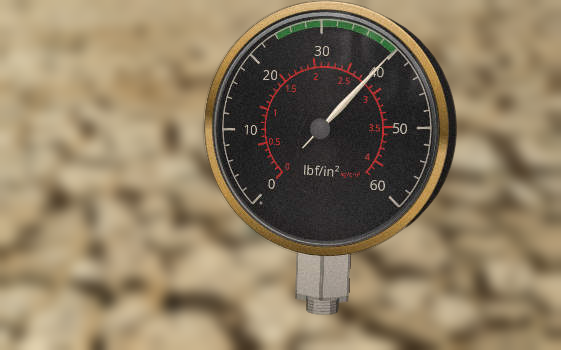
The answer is 40 psi
